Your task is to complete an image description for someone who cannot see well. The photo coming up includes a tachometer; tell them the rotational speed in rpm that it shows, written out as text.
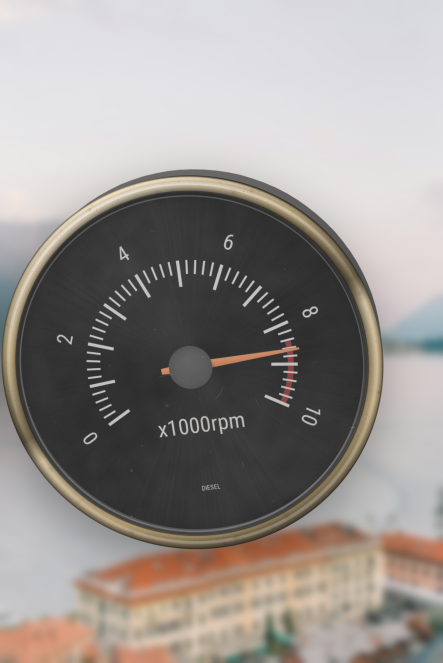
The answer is 8600 rpm
